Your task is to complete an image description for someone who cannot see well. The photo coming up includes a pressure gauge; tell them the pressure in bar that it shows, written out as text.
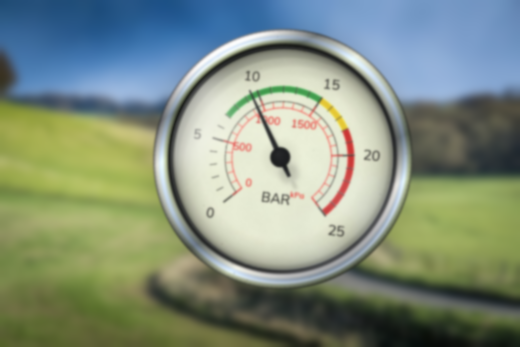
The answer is 9.5 bar
